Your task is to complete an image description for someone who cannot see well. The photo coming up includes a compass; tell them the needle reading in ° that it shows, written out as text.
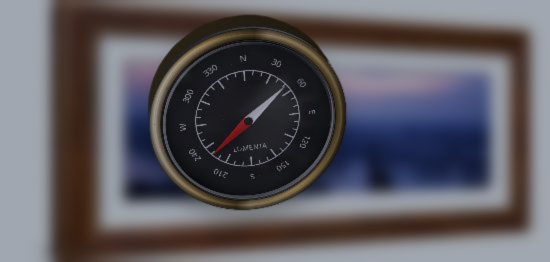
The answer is 230 °
